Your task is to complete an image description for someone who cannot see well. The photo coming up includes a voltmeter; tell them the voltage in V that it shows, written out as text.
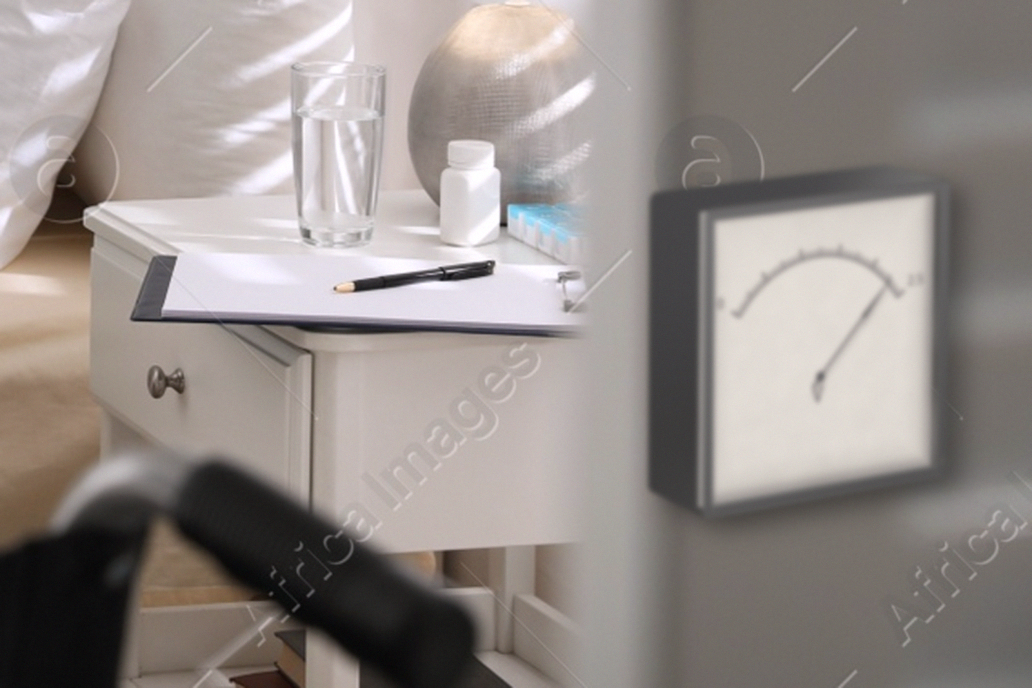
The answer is 2.25 V
